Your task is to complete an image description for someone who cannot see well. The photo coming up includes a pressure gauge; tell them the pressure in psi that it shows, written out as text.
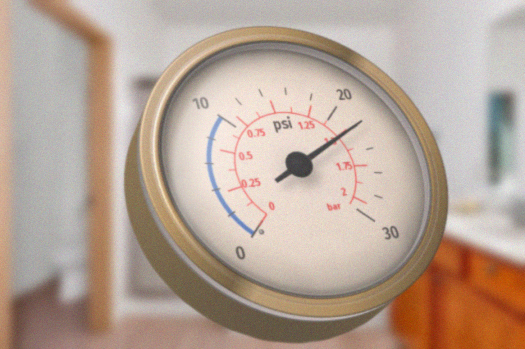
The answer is 22 psi
